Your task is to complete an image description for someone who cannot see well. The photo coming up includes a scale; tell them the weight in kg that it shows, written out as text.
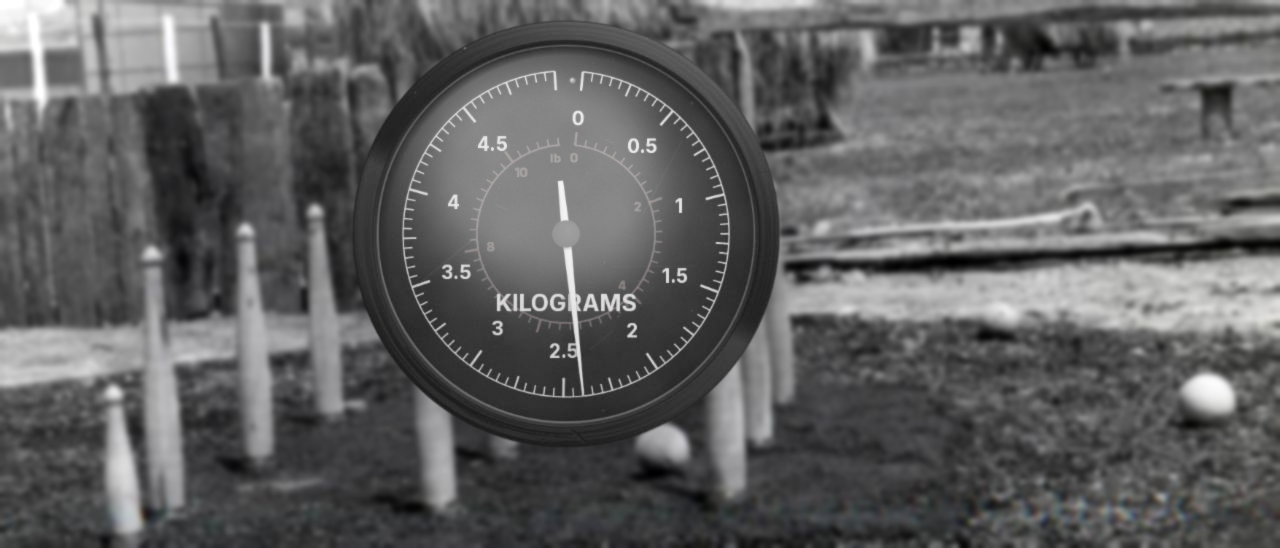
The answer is 2.4 kg
